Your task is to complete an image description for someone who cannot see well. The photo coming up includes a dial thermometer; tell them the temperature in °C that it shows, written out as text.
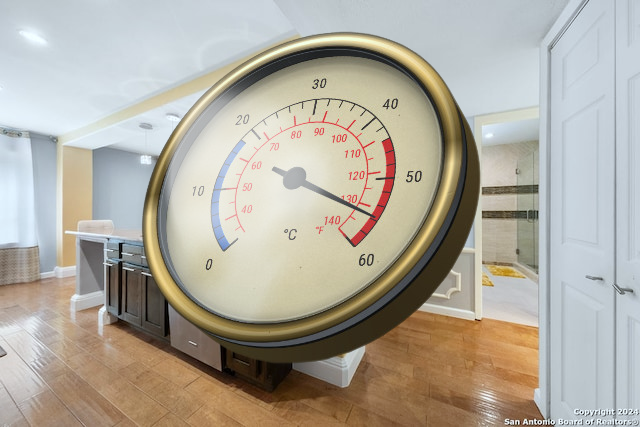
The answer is 56 °C
